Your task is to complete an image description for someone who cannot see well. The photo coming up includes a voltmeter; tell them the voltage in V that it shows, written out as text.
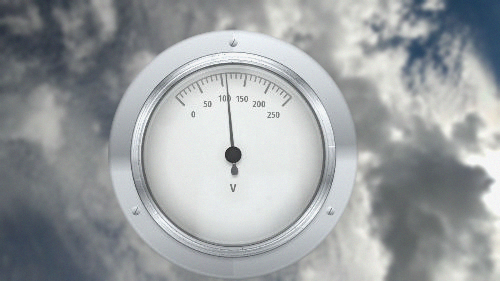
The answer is 110 V
